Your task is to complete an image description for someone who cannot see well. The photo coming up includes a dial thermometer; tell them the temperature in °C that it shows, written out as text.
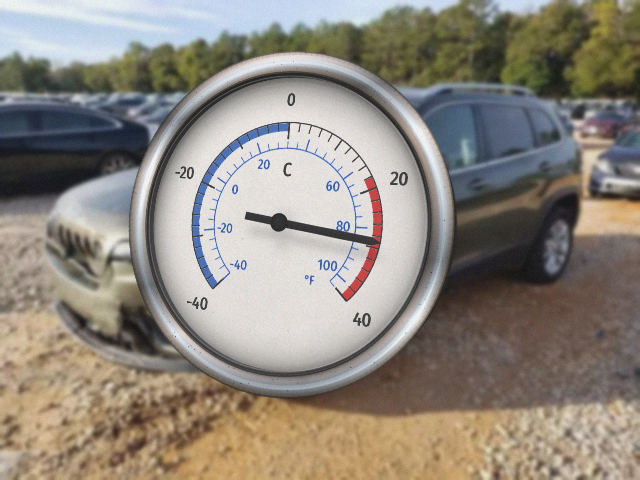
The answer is 29 °C
